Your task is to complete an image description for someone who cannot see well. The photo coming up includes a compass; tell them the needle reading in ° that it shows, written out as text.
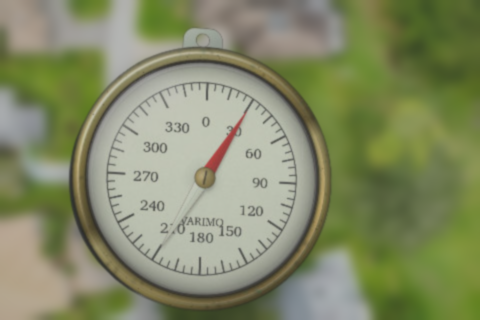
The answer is 30 °
